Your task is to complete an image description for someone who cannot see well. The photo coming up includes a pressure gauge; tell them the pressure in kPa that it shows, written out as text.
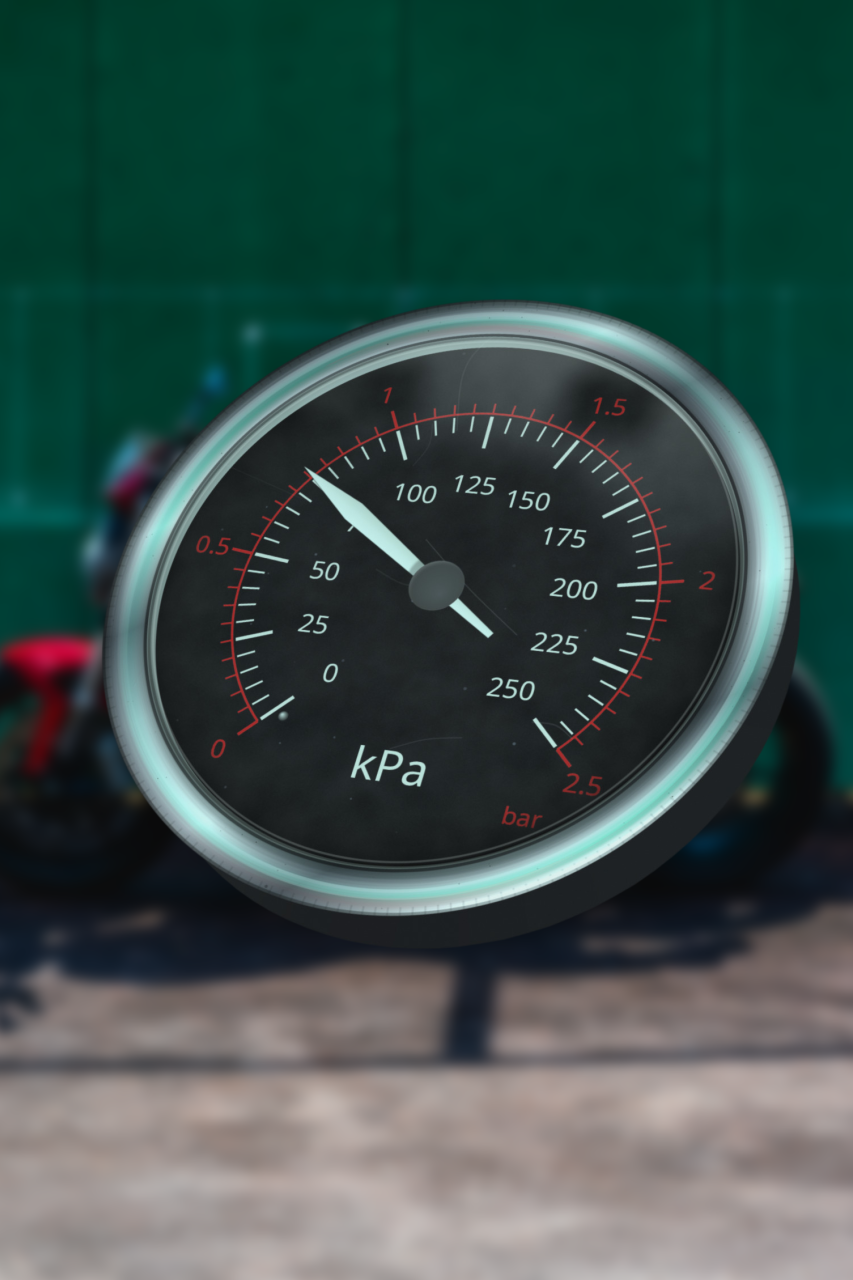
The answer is 75 kPa
